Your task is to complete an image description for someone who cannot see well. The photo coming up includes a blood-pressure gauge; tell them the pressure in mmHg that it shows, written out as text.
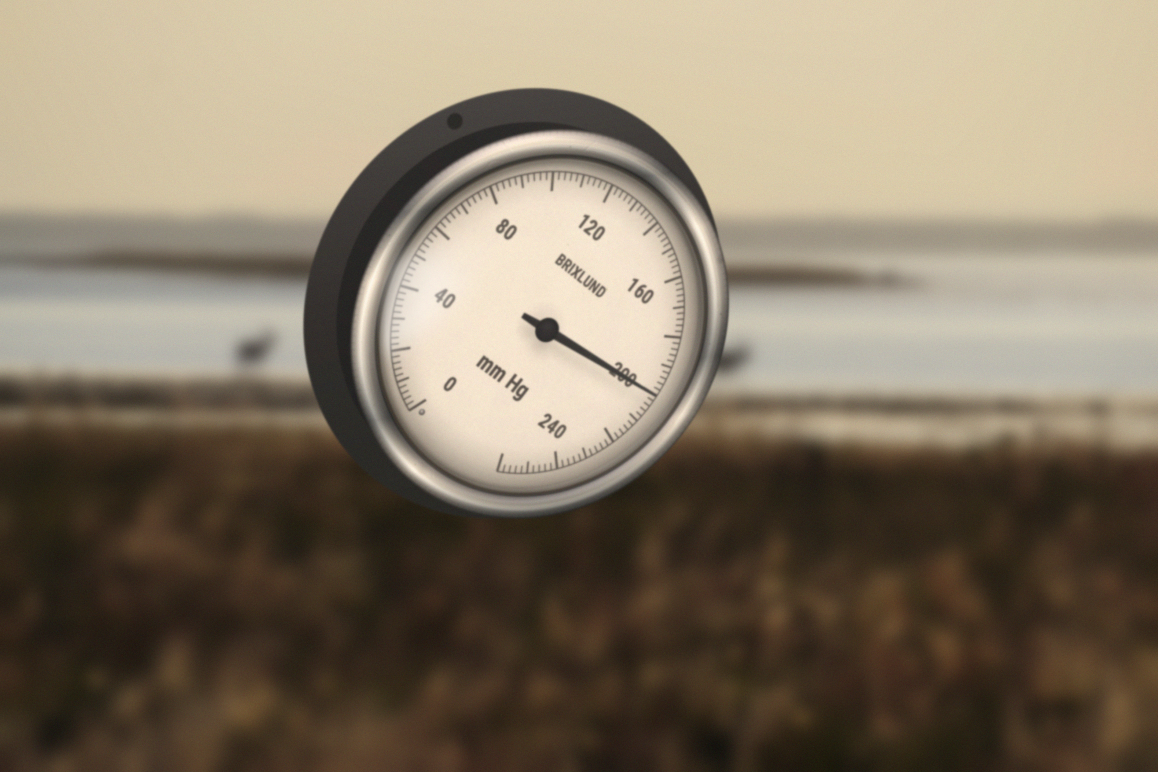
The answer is 200 mmHg
